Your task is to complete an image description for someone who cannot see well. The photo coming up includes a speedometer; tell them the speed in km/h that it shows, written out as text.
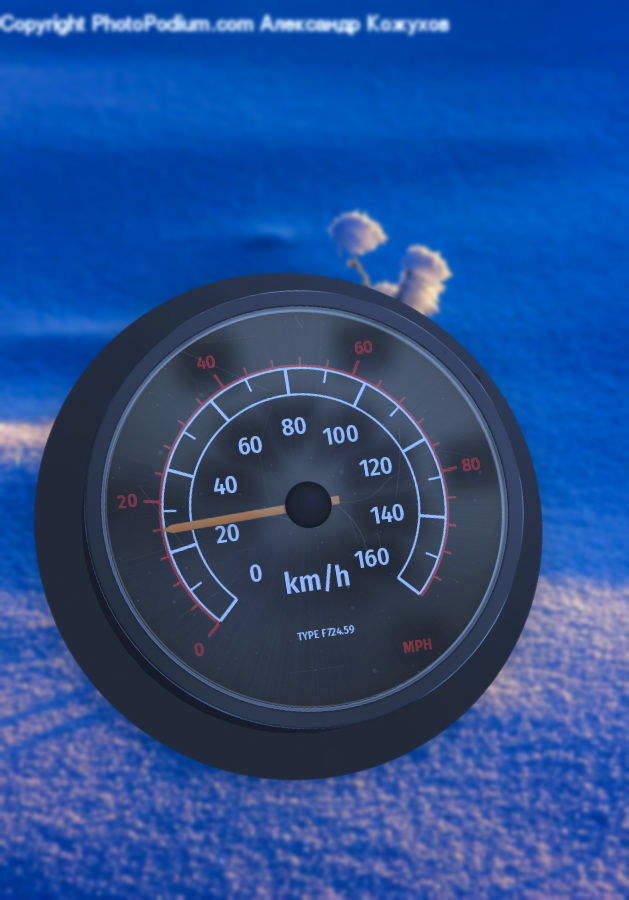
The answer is 25 km/h
